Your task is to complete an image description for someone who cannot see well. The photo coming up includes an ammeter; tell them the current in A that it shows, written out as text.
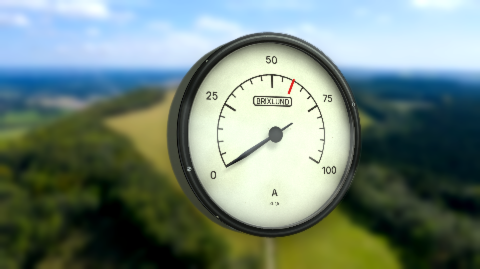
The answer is 0 A
